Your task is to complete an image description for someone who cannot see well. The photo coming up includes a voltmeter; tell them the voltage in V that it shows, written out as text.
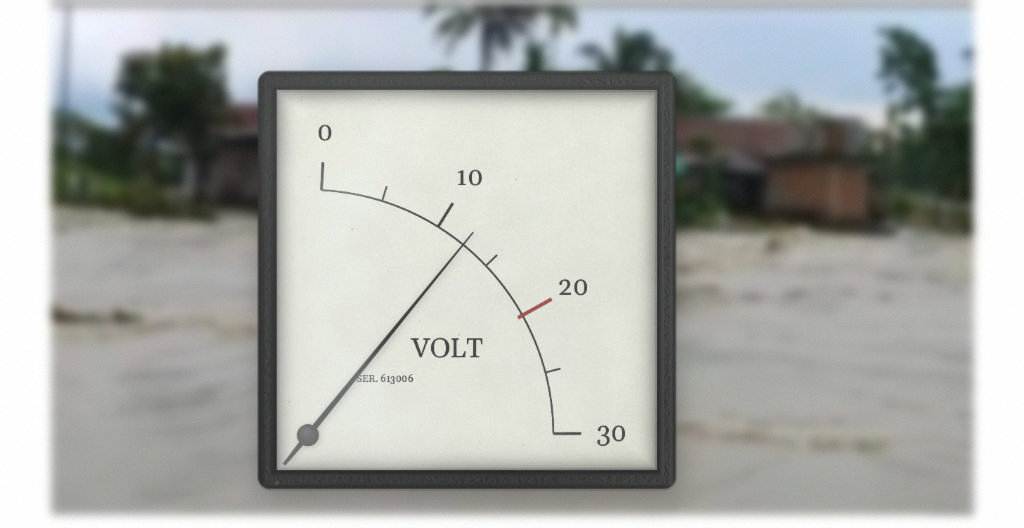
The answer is 12.5 V
